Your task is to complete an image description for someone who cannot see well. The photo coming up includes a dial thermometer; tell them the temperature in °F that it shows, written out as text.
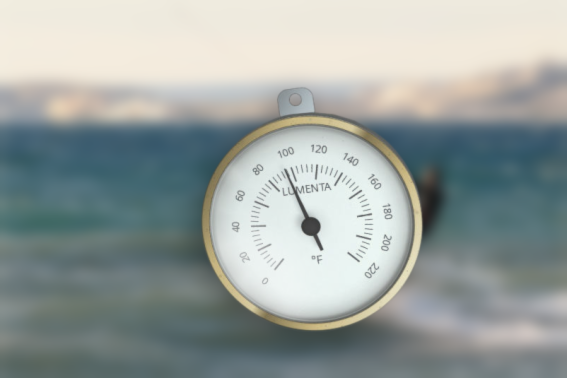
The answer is 96 °F
